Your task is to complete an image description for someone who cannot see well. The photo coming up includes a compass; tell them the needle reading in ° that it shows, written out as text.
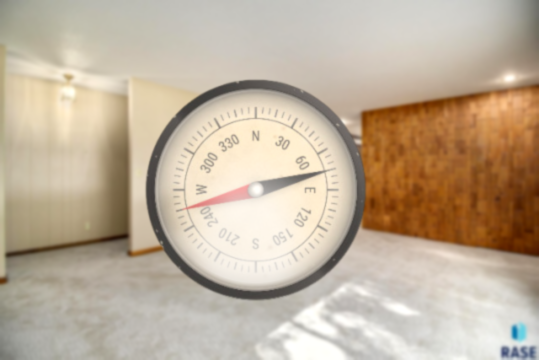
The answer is 255 °
